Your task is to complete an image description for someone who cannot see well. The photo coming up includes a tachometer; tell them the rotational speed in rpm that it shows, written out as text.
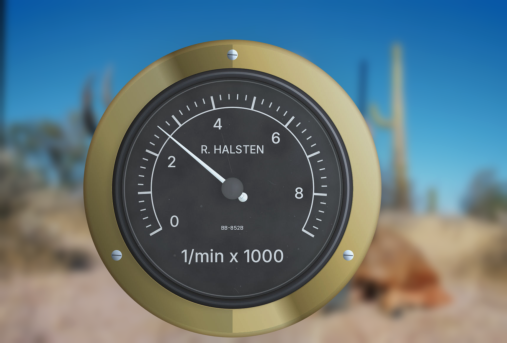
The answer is 2600 rpm
